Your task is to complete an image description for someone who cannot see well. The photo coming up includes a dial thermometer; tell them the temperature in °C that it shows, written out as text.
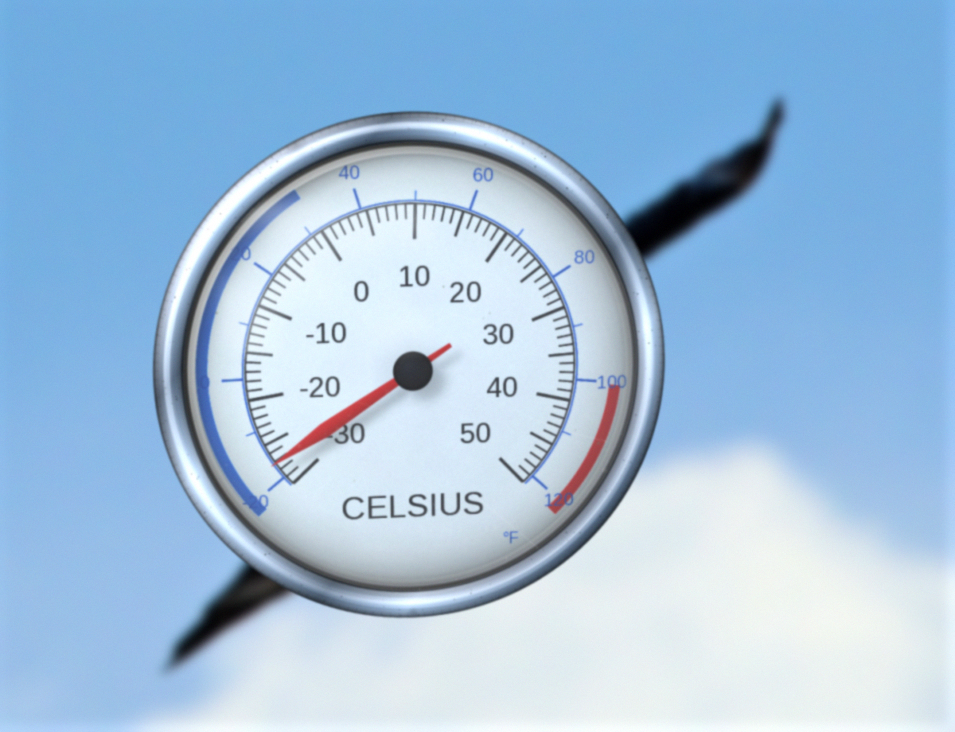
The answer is -27 °C
